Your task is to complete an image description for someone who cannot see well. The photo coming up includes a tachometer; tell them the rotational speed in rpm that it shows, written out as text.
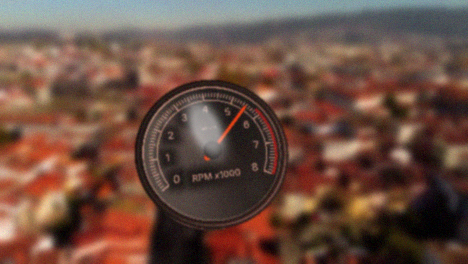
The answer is 5500 rpm
